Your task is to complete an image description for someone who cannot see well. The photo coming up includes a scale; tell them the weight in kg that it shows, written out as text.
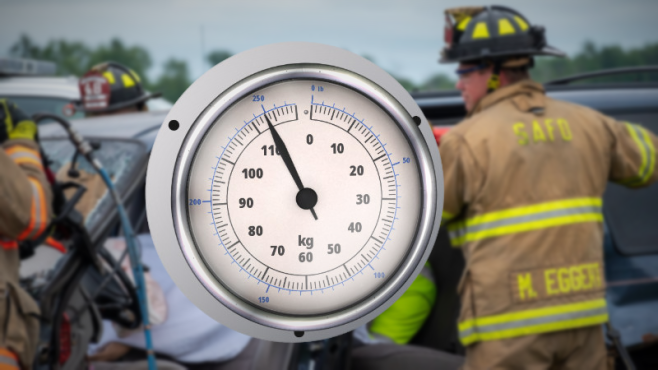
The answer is 113 kg
